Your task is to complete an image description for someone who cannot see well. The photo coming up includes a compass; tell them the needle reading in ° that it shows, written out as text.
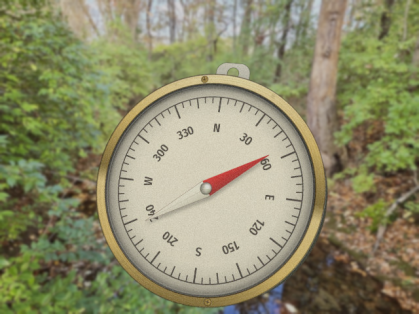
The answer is 55 °
